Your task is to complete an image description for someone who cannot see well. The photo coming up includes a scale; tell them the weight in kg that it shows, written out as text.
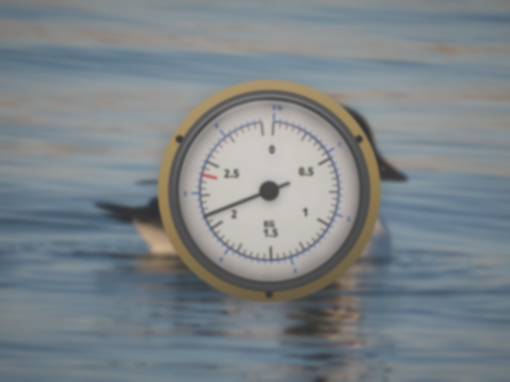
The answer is 2.1 kg
